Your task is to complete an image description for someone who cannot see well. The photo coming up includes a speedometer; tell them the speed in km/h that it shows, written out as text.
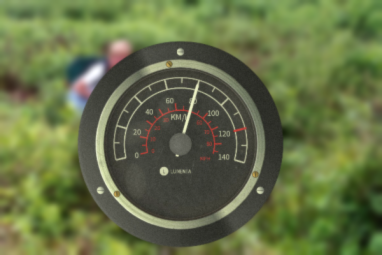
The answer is 80 km/h
